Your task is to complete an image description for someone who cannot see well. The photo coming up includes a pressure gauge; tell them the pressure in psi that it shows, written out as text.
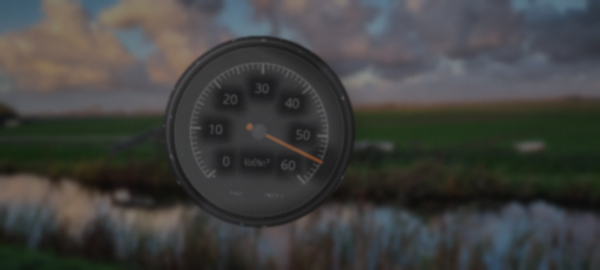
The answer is 55 psi
